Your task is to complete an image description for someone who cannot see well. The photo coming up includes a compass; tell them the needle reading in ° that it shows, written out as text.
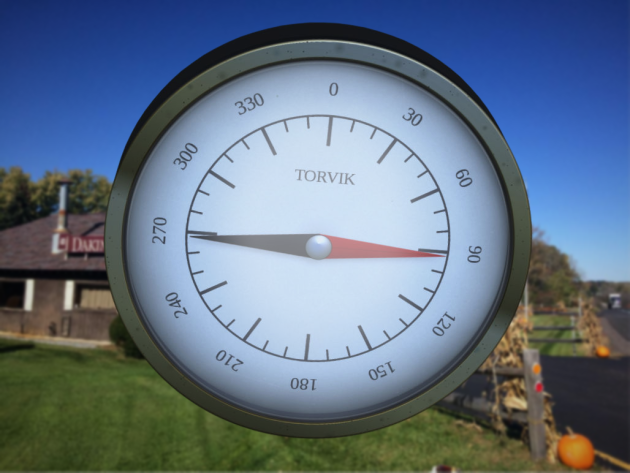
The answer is 90 °
